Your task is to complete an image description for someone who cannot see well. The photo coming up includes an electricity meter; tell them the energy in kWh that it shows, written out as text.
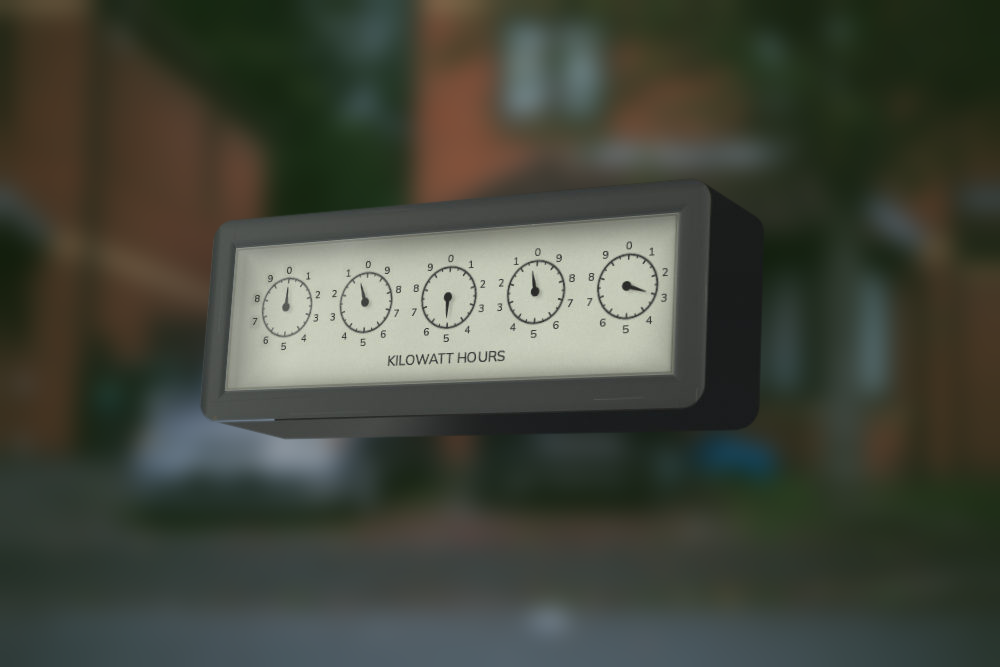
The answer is 503 kWh
